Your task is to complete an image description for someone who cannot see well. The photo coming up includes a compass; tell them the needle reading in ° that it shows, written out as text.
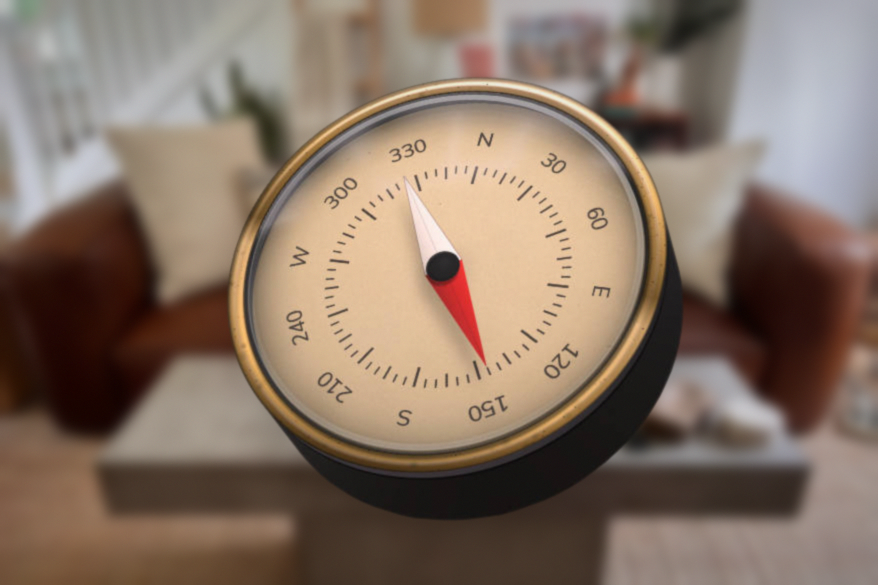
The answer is 145 °
